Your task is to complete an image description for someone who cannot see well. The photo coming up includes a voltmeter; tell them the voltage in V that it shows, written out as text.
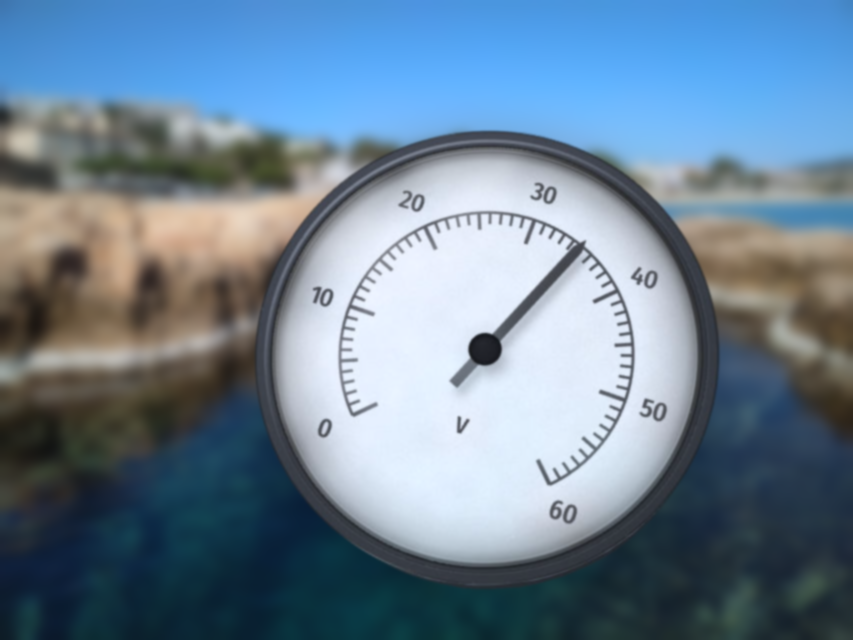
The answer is 35 V
